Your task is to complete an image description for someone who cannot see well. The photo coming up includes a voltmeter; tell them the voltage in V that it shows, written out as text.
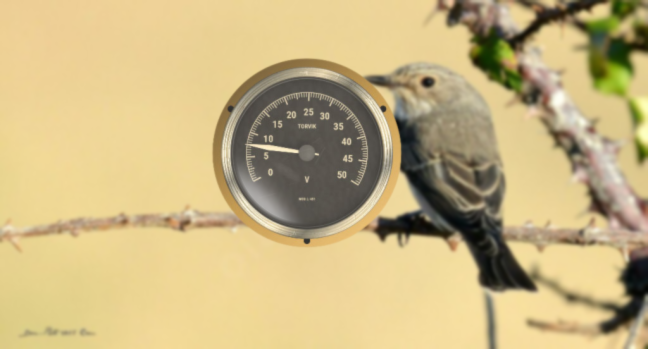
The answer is 7.5 V
